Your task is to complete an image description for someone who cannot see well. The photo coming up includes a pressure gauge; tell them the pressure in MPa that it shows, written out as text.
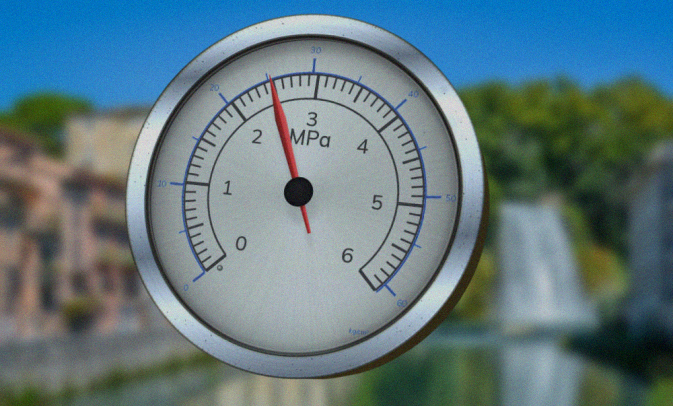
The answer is 2.5 MPa
